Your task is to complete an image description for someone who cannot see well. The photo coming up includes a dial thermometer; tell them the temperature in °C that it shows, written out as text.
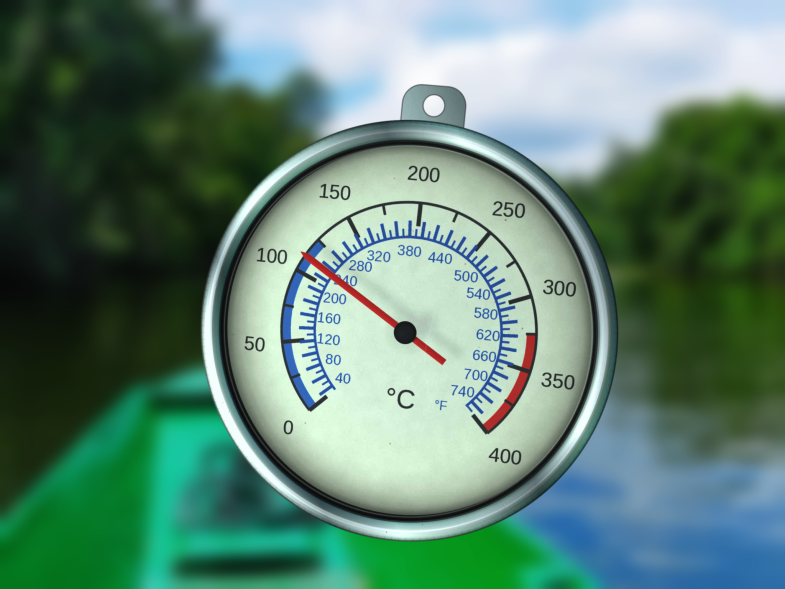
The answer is 112.5 °C
